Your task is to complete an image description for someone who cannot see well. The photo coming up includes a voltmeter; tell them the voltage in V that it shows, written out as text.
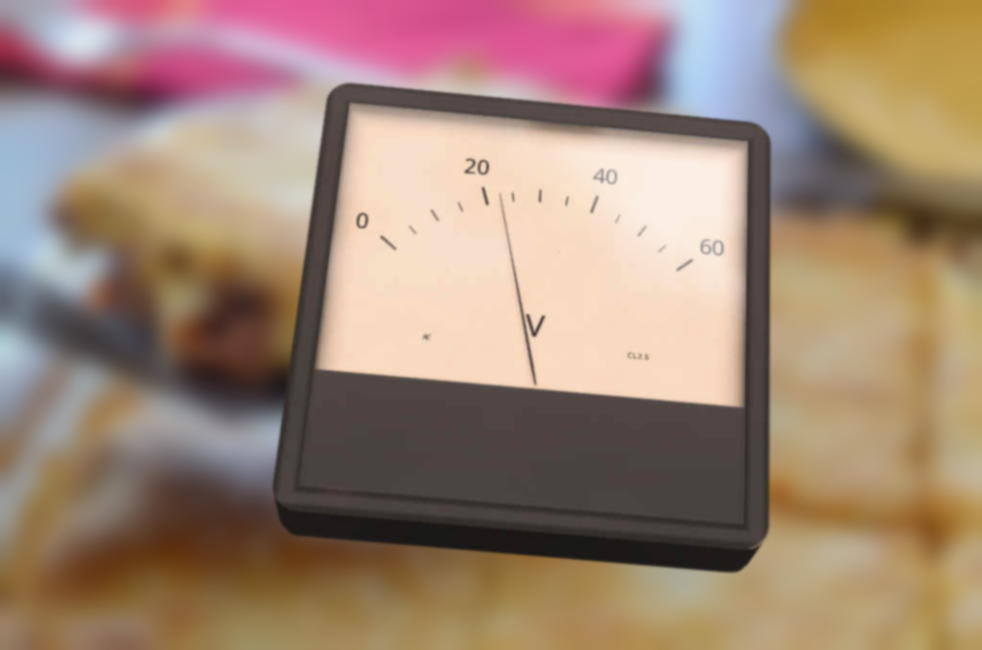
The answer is 22.5 V
